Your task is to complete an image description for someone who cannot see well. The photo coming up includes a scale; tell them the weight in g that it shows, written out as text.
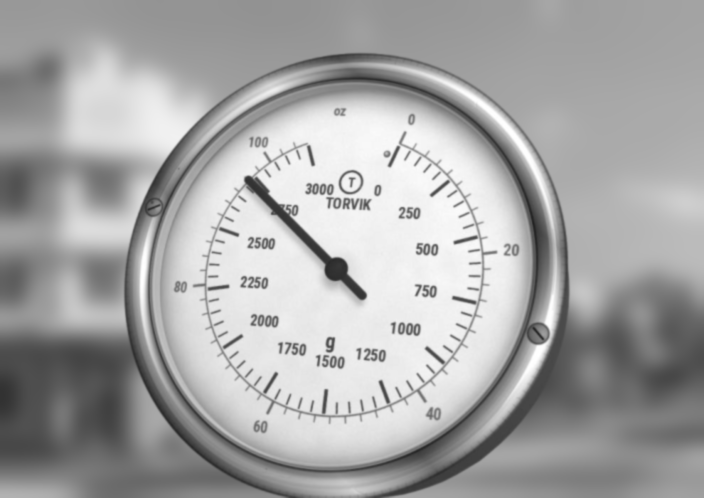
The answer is 2725 g
